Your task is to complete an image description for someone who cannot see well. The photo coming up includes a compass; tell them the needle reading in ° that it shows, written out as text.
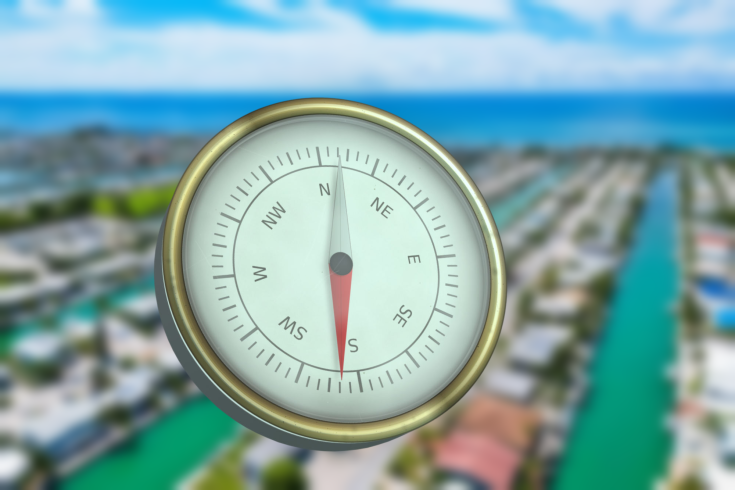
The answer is 190 °
